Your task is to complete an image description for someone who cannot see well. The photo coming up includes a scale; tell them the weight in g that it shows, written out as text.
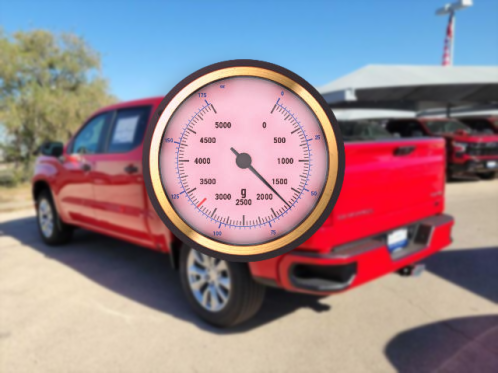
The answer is 1750 g
